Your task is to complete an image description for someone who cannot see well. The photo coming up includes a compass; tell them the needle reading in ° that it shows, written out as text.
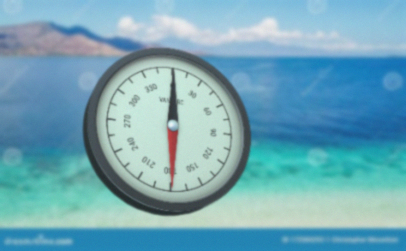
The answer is 180 °
